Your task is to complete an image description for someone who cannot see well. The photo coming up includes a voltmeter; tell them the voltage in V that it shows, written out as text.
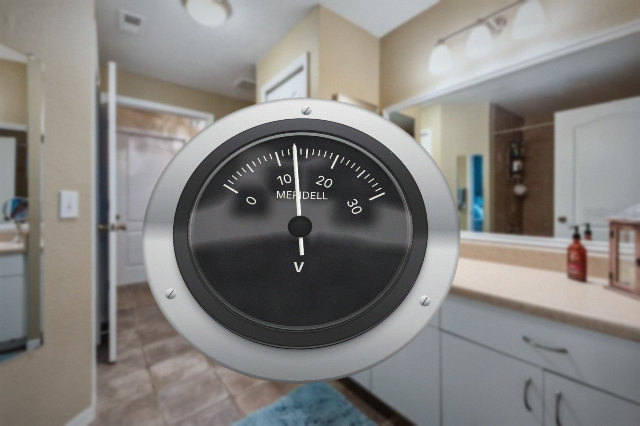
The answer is 13 V
